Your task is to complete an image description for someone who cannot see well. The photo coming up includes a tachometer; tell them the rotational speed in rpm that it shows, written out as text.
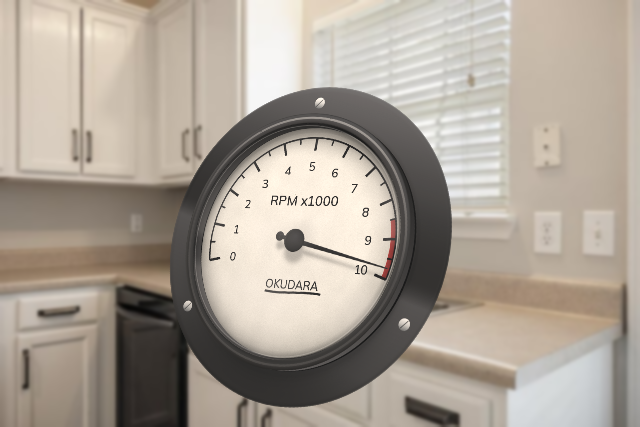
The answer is 9750 rpm
